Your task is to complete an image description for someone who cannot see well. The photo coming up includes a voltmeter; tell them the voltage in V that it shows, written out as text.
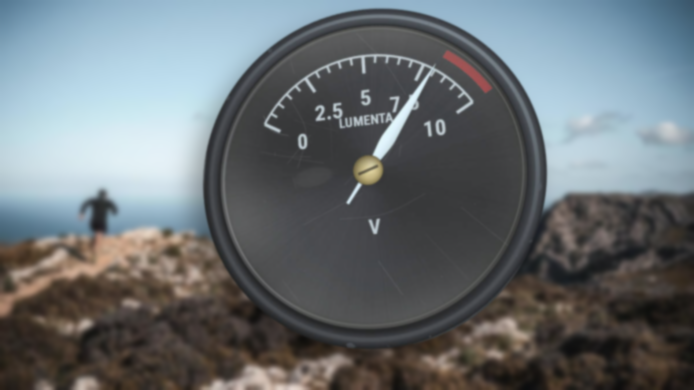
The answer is 8 V
